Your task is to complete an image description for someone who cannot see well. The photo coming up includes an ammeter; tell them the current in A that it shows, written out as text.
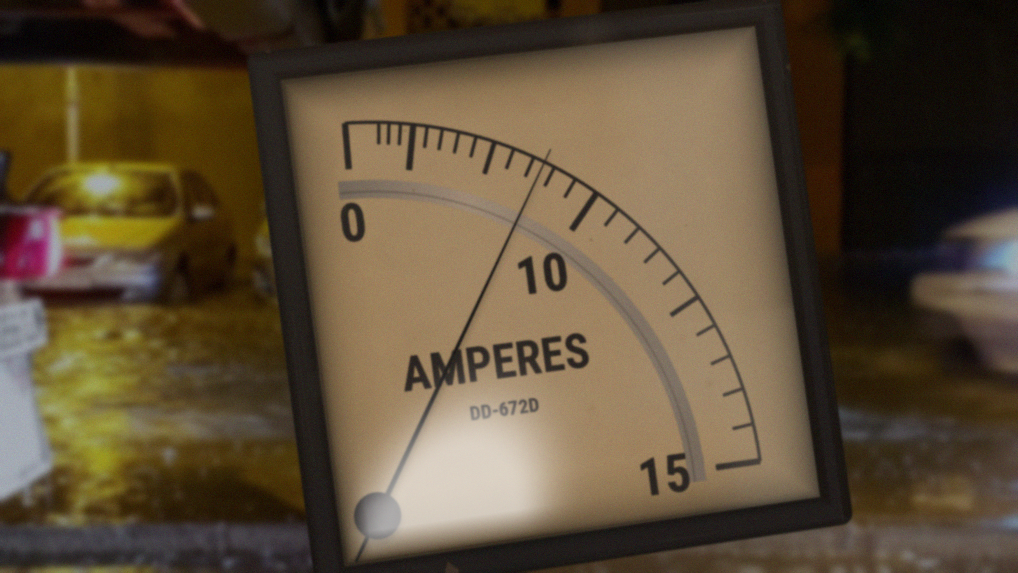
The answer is 8.75 A
